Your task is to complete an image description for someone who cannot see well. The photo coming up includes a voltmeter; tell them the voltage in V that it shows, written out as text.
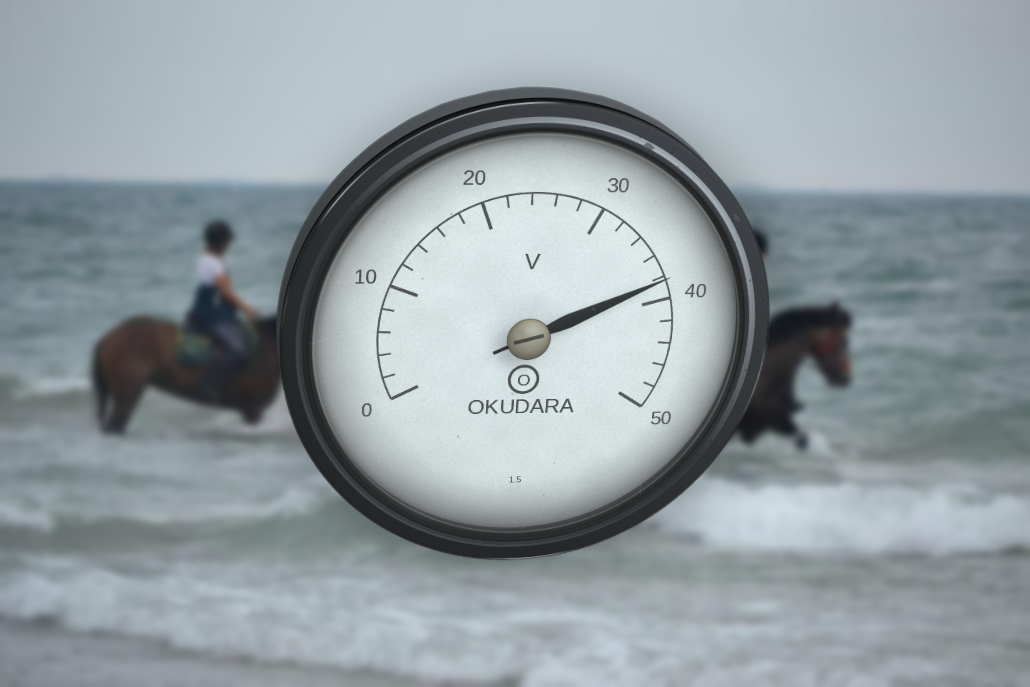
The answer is 38 V
